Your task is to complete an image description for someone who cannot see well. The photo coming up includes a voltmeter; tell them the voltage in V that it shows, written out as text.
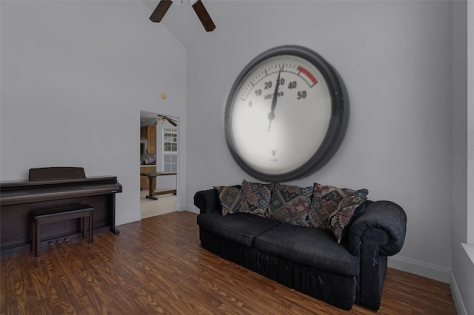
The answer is 30 V
